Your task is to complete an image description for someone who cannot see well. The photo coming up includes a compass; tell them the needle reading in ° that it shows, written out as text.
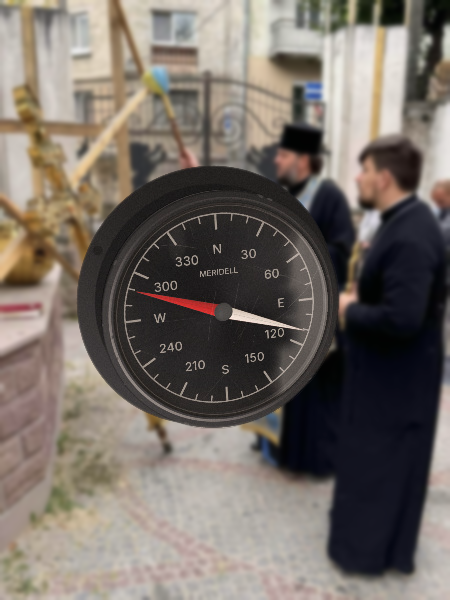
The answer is 290 °
